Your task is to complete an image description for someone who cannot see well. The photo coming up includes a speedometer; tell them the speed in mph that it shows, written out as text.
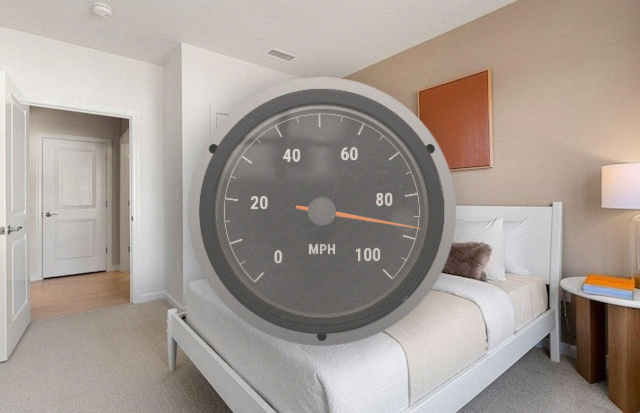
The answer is 87.5 mph
